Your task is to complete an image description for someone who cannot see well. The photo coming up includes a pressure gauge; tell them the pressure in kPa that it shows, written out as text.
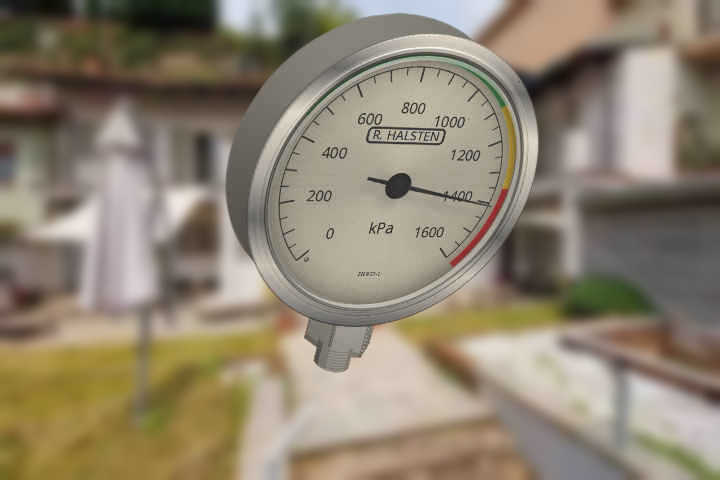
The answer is 1400 kPa
